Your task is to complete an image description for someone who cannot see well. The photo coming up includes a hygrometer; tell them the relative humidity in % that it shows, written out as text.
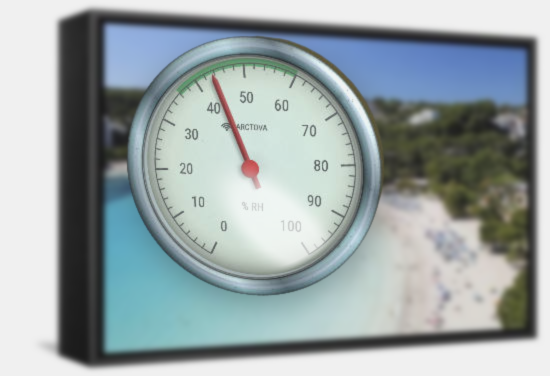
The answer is 44 %
